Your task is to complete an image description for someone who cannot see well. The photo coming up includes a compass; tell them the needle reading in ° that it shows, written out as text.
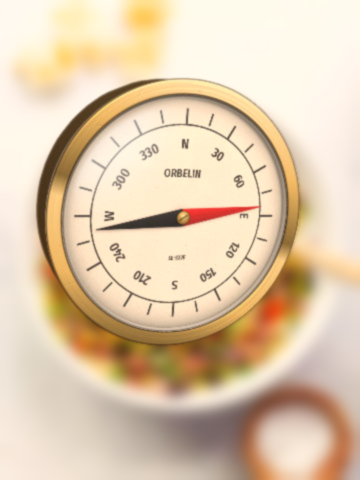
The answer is 82.5 °
